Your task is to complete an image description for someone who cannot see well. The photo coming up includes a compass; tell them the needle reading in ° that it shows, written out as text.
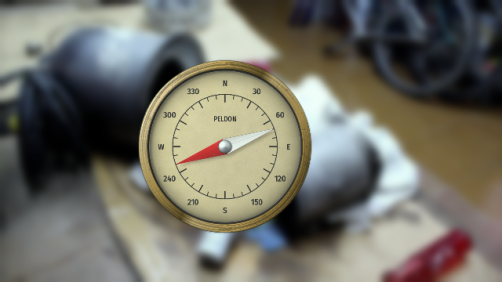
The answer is 250 °
